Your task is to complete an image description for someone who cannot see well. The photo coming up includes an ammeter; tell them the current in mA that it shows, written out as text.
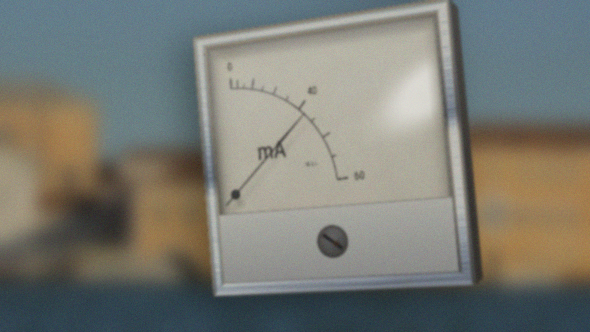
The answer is 42.5 mA
